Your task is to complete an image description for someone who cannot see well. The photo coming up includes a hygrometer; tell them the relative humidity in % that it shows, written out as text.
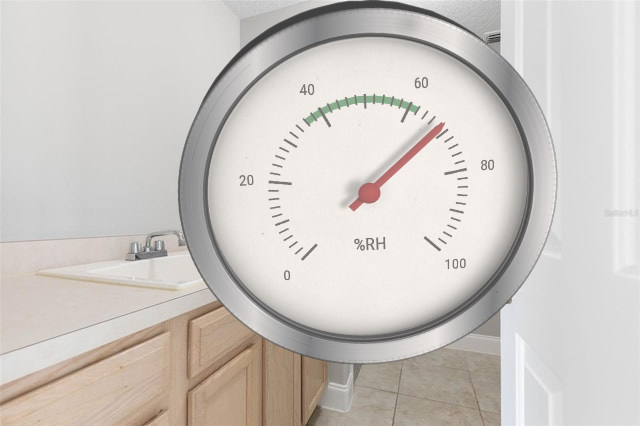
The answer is 68 %
